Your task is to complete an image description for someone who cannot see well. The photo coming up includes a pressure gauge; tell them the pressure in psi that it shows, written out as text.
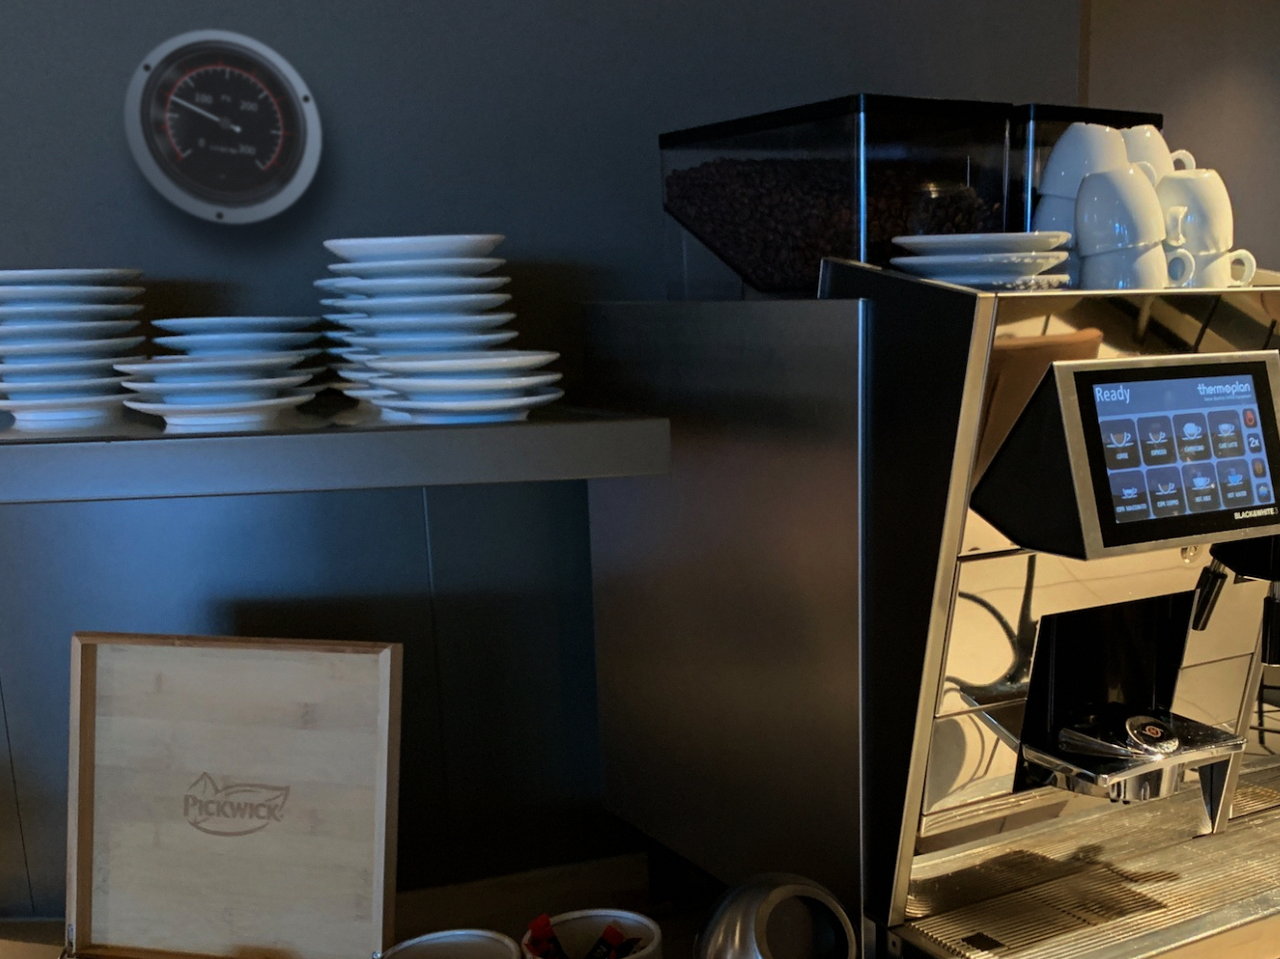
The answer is 70 psi
